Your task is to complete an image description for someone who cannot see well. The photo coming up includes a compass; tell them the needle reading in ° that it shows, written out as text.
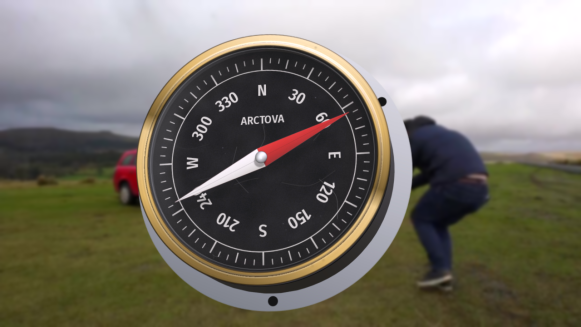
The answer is 65 °
